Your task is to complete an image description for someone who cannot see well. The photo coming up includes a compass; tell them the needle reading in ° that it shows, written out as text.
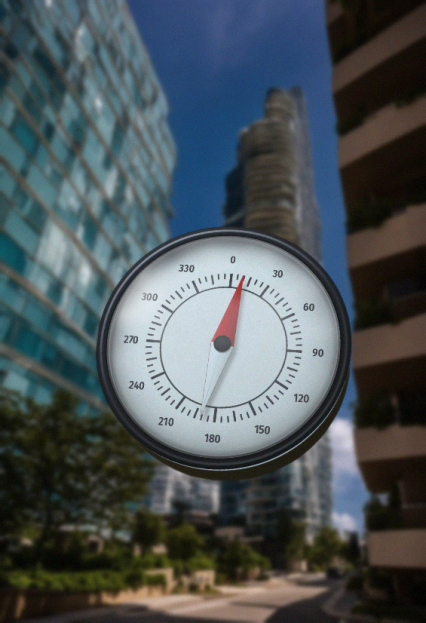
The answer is 10 °
